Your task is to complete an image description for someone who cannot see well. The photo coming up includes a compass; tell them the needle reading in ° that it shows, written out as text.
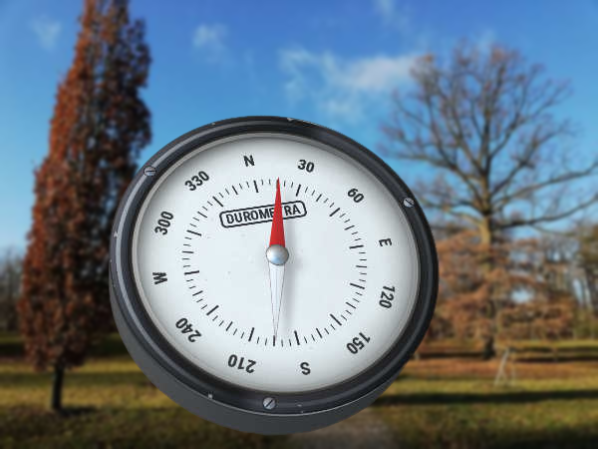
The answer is 15 °
